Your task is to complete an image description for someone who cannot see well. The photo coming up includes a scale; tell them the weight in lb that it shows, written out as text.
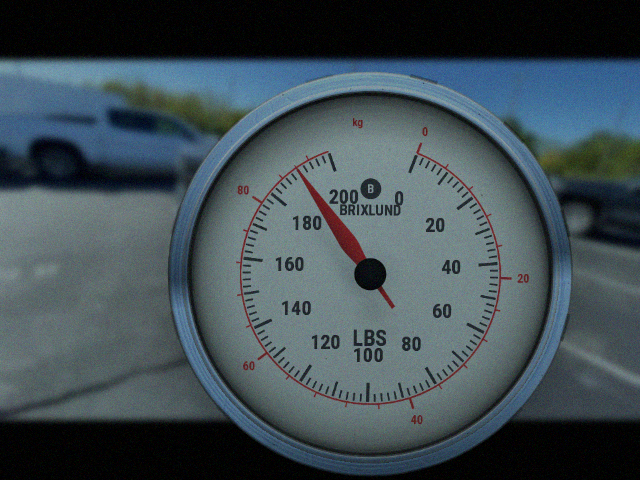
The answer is 190 lb
